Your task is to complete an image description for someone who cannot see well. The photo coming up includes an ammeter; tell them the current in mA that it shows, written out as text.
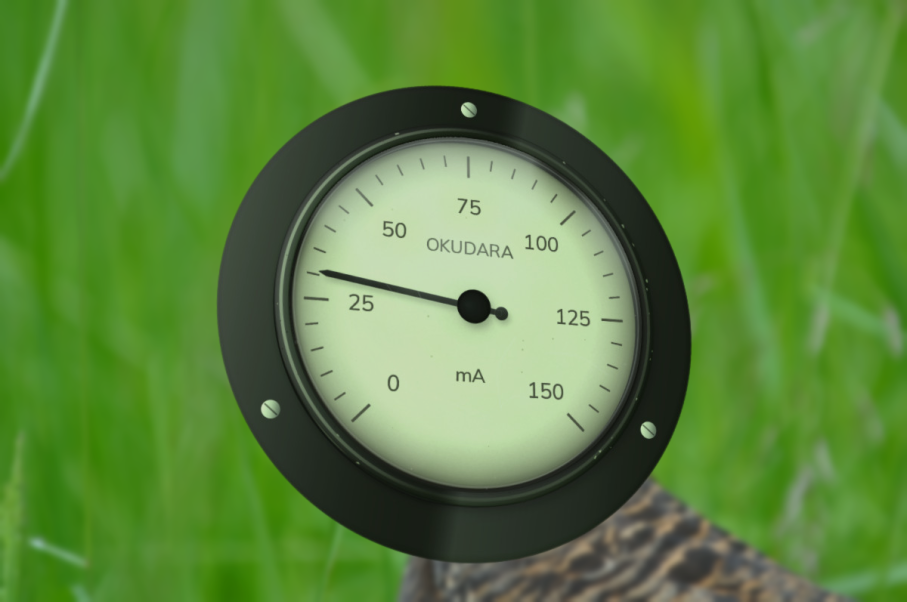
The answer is 30 mA
